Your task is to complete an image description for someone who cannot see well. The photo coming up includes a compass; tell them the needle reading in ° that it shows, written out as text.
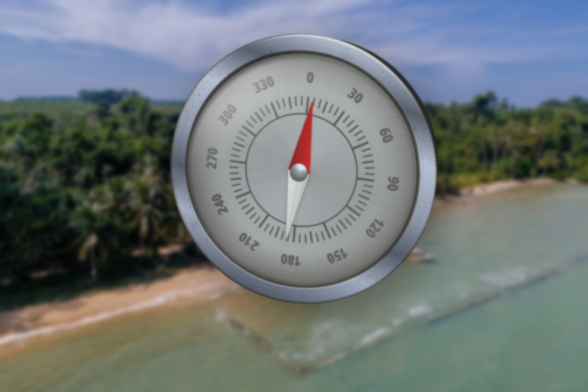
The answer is 5 °
